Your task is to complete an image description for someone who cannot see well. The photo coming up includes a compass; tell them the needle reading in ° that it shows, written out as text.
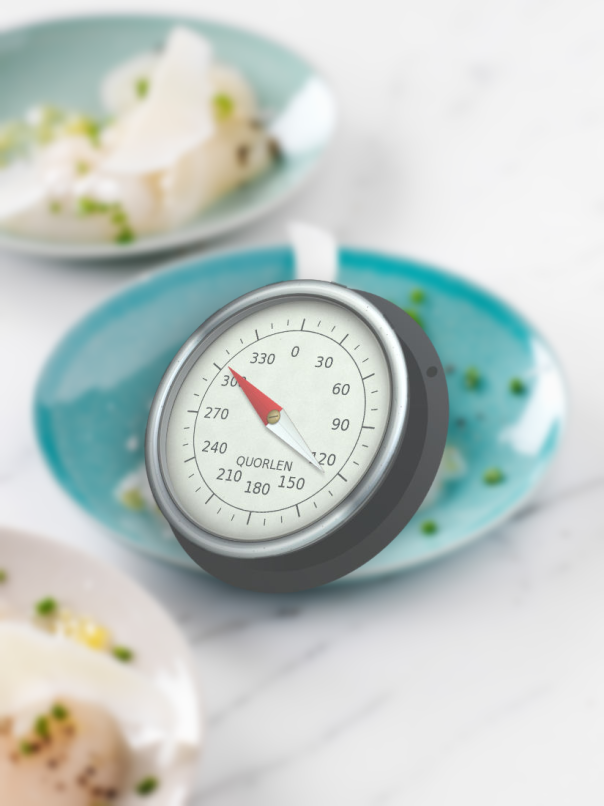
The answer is 305 °
